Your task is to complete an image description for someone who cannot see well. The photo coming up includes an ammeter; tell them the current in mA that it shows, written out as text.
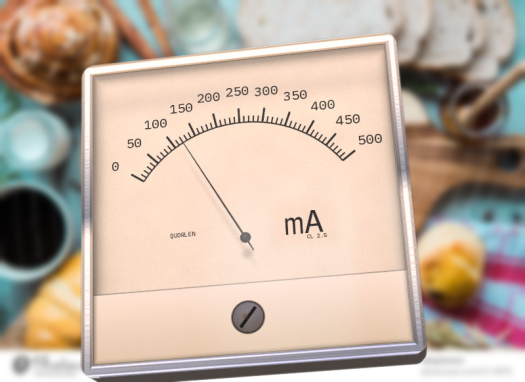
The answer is 120 mA
